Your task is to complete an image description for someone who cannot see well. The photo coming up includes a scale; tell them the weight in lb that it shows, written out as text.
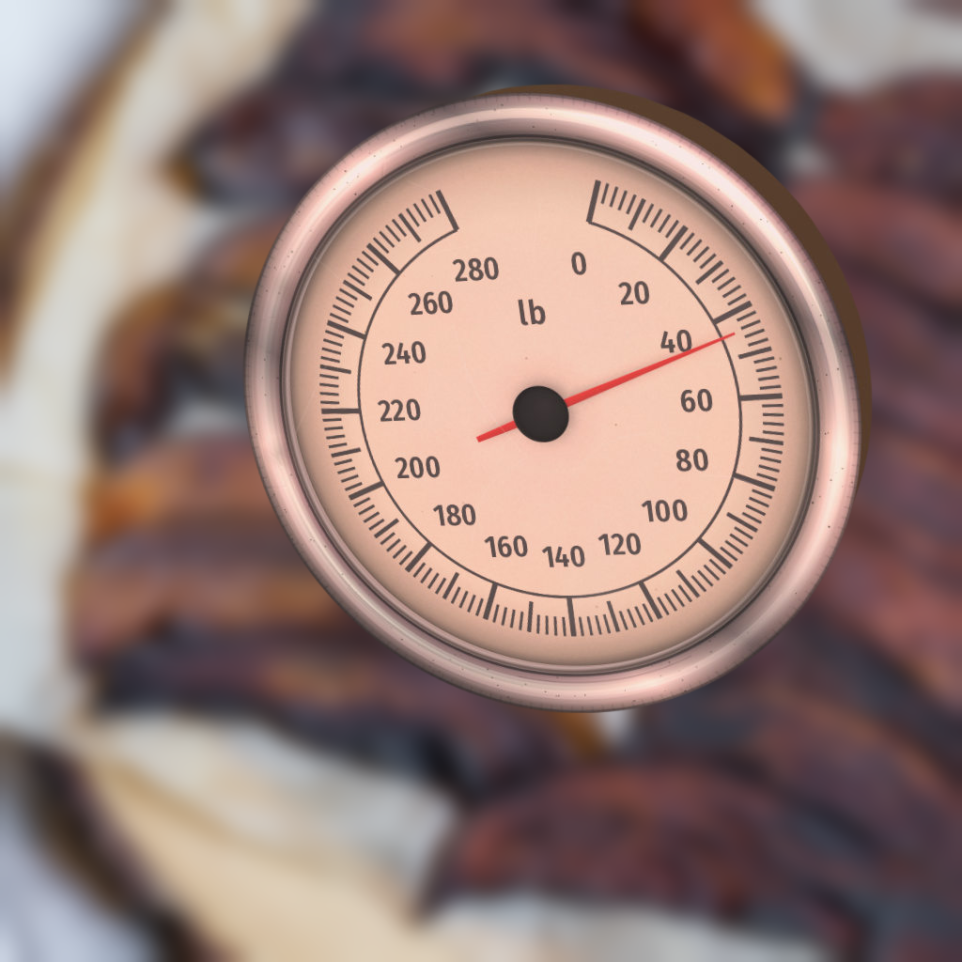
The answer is 44 lb
